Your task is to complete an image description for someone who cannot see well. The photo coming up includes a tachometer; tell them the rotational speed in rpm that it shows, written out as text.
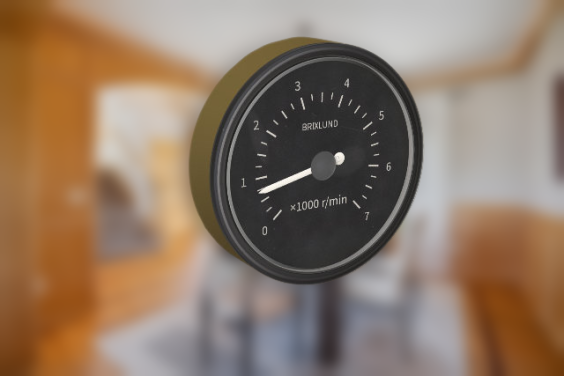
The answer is 750 rpm
